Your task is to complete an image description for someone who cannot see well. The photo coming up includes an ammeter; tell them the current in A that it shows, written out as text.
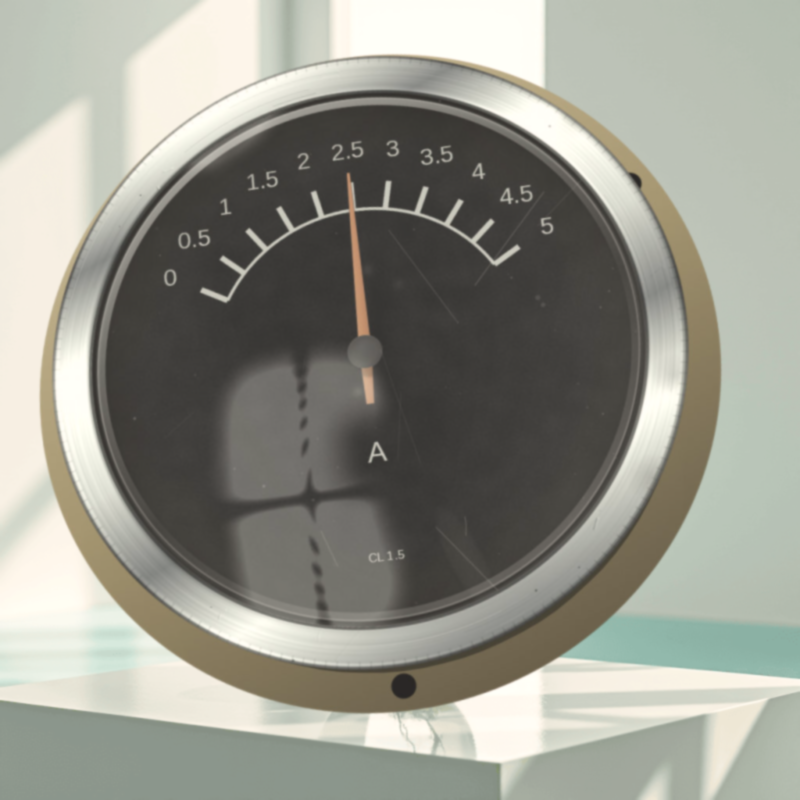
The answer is 2.5 A
